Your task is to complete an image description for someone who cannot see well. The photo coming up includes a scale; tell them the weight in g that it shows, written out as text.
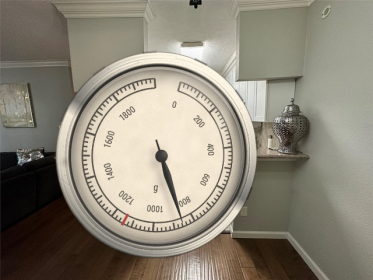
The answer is 860 g
